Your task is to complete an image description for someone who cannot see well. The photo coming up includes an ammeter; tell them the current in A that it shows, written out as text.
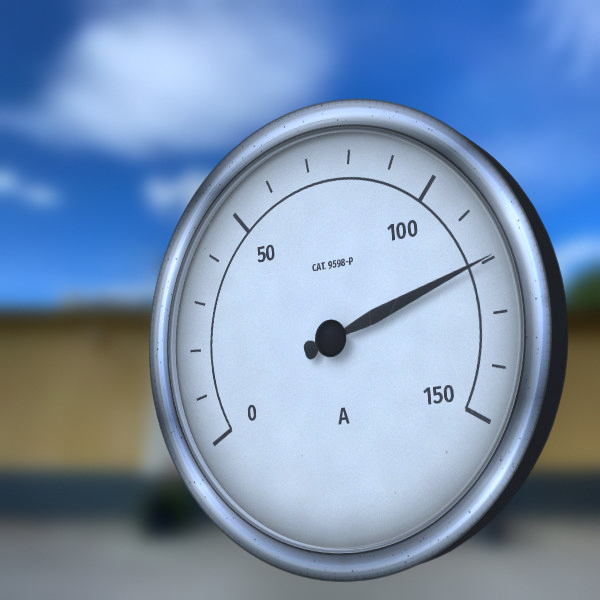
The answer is 120 A
